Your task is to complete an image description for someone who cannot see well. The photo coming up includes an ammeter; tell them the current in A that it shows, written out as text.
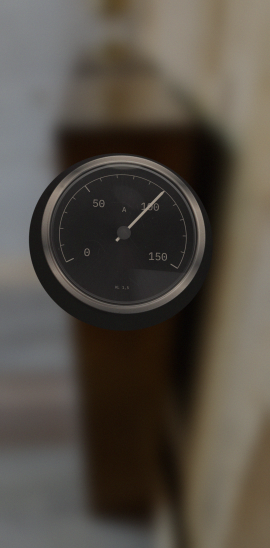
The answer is 100 A
